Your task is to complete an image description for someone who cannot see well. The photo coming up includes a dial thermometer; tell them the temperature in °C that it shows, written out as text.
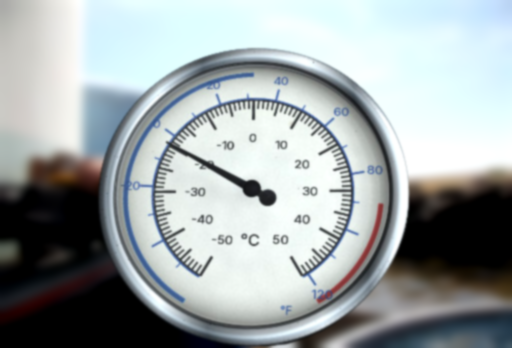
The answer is -20 °C
